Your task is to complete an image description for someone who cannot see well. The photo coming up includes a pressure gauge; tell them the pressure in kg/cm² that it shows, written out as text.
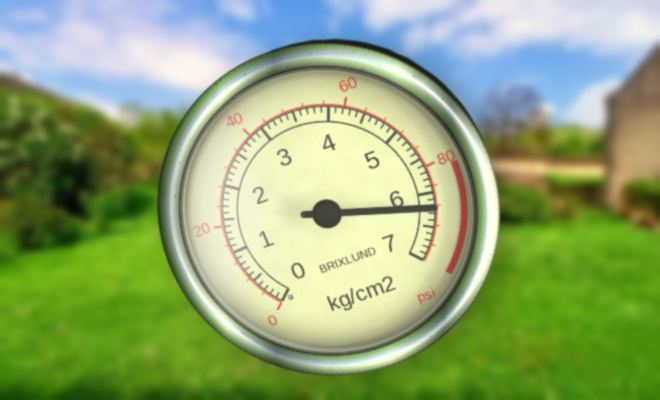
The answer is 6.2 kg/cm²
